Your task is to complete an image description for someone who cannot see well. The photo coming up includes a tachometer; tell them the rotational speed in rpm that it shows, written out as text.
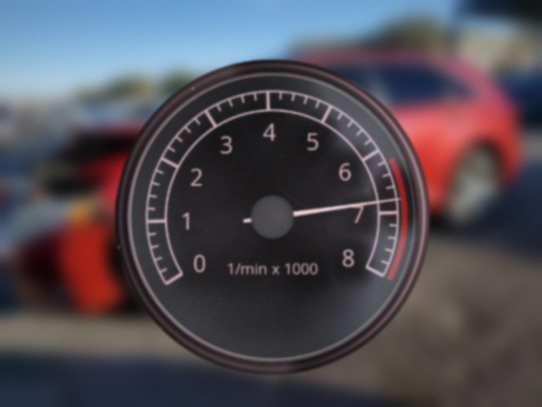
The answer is 6800 rpm
